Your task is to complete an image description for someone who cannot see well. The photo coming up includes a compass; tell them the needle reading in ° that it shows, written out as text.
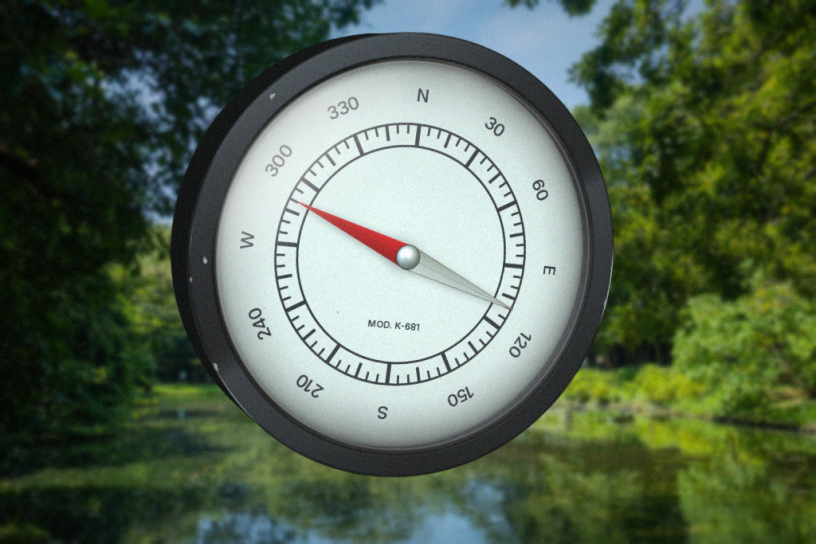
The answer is 290 °
